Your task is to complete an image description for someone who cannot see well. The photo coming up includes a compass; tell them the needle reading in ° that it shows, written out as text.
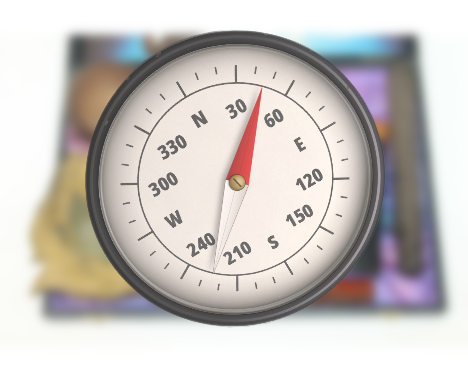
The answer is 45 °
